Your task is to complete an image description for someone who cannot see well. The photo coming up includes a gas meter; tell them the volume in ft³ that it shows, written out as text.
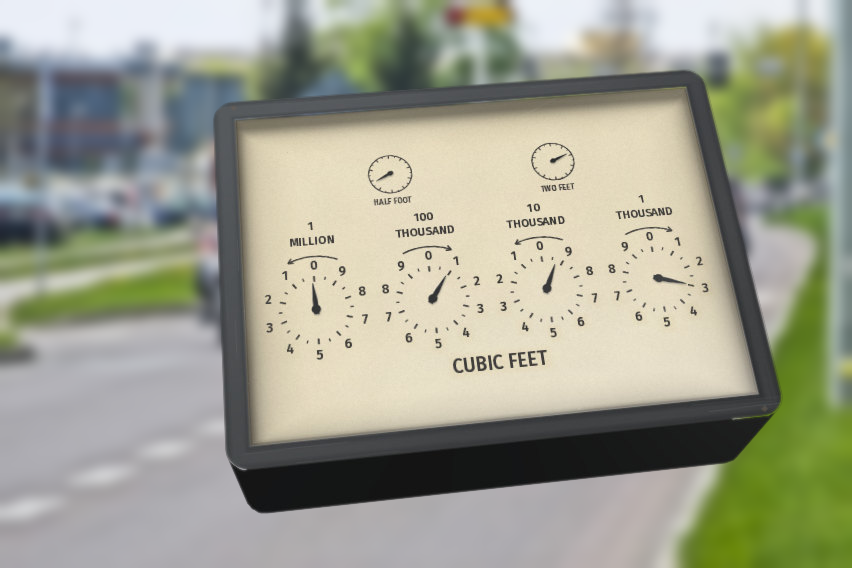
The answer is 9300 ft³
